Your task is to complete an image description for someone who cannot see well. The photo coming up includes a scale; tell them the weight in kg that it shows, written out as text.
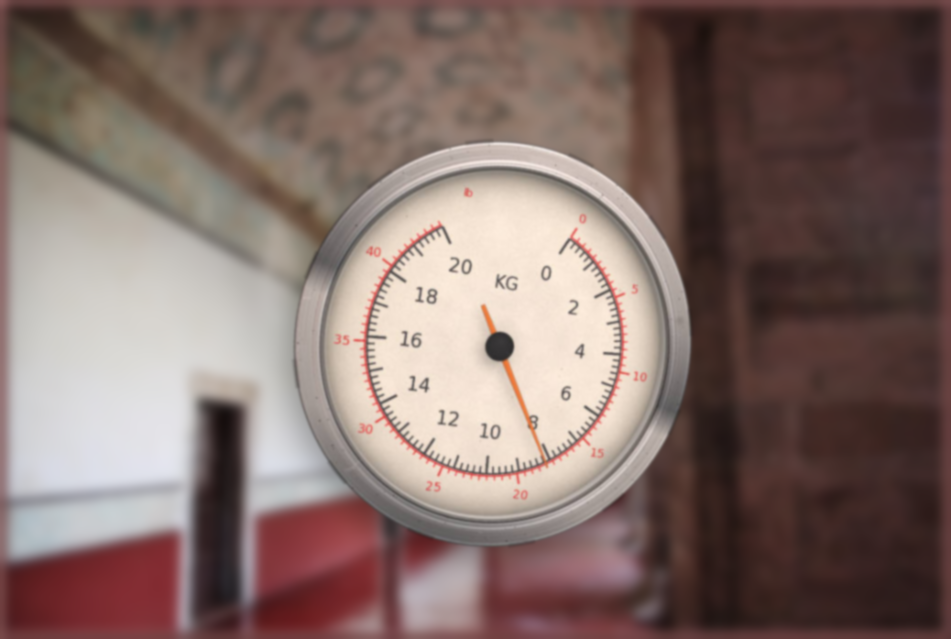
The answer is 8.2 kg
